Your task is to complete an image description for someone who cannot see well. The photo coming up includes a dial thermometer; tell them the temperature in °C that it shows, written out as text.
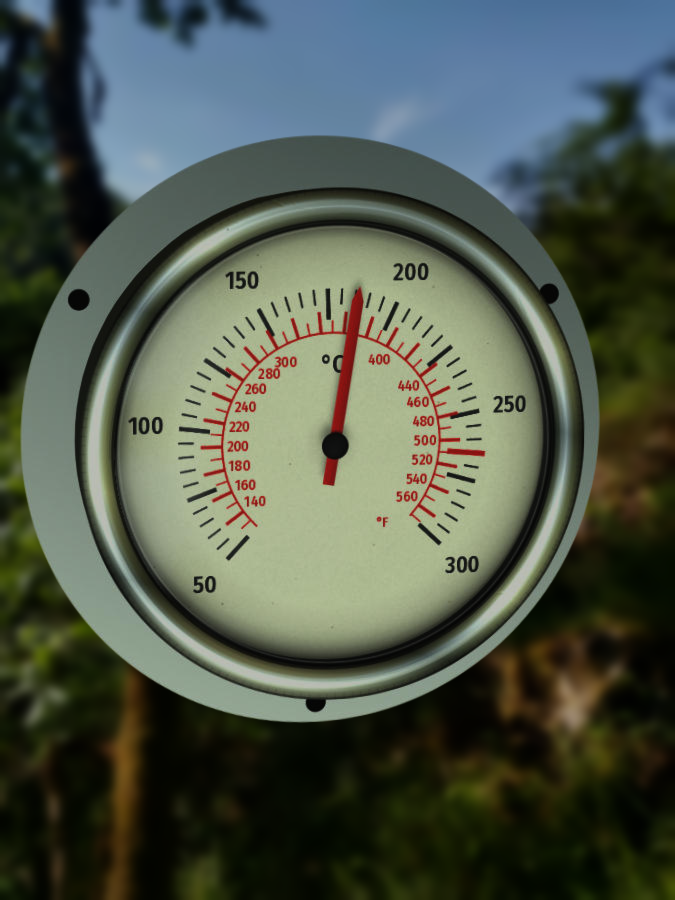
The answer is 185 °C
